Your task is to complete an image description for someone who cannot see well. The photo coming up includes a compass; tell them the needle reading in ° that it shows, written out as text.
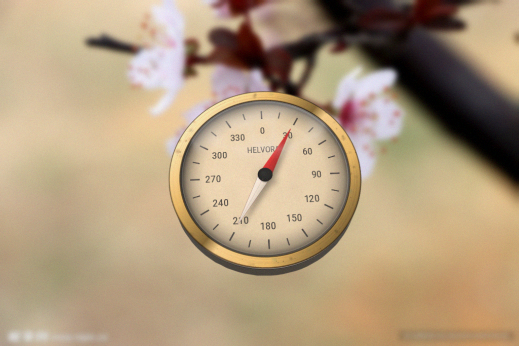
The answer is 30 °
